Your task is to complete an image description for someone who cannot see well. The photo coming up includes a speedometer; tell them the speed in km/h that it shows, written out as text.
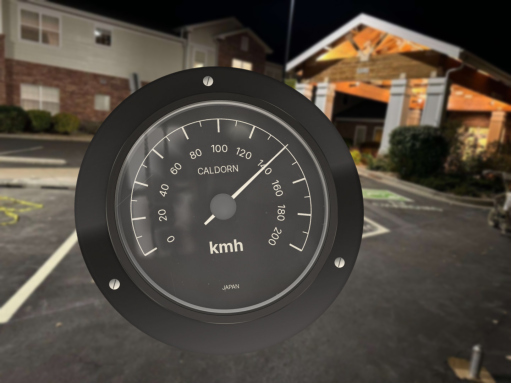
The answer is 140 km/h
